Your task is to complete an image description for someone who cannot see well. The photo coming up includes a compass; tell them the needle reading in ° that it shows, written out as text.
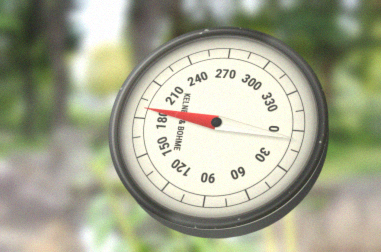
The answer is 187.5 °
